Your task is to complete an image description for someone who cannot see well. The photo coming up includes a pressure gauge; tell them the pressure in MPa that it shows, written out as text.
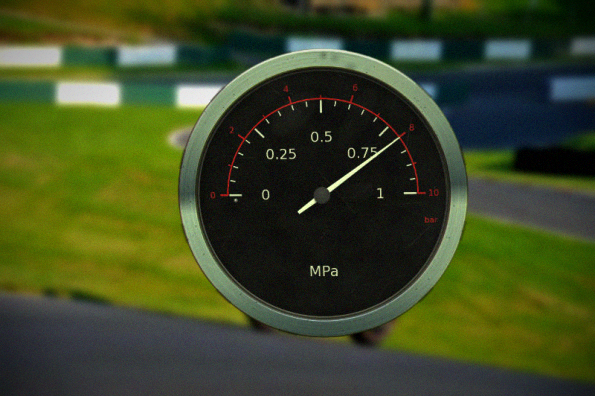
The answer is 0.8 MPa
